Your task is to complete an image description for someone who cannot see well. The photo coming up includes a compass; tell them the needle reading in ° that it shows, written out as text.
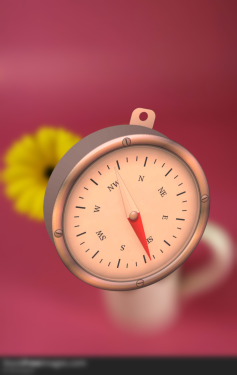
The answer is 145 °
